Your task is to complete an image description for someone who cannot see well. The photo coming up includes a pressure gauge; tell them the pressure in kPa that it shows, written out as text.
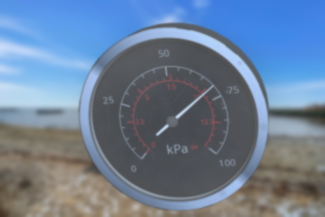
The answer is 70 kPa
